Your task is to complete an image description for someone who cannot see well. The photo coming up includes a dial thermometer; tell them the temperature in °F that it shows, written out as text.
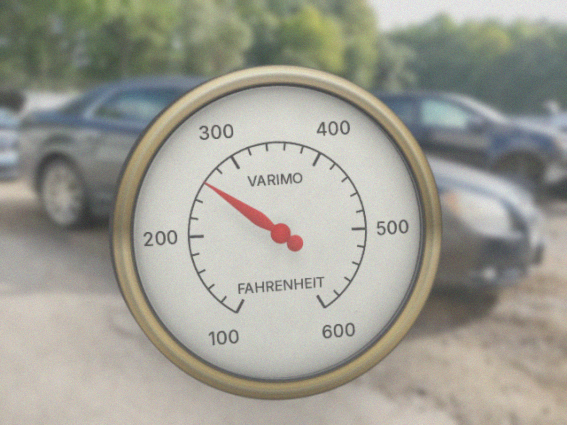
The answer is 260 °F
